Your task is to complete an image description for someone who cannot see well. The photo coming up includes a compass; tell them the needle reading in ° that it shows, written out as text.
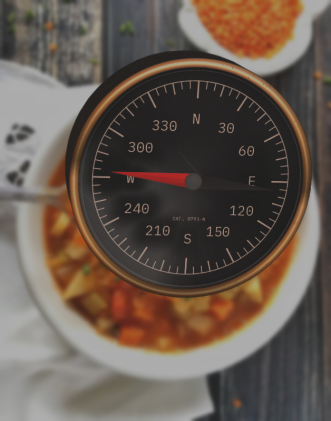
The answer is 275 °
